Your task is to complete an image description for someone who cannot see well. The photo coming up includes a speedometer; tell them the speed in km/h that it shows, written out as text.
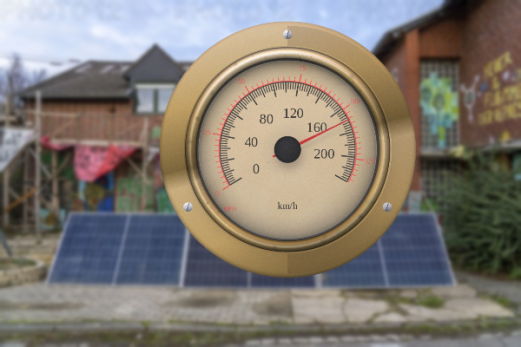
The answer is 170 km/h
